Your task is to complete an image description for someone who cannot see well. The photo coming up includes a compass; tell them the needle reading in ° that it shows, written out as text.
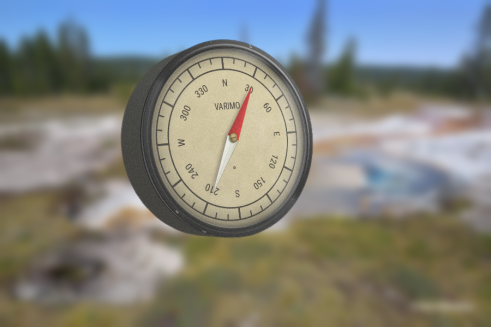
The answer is 30 °
